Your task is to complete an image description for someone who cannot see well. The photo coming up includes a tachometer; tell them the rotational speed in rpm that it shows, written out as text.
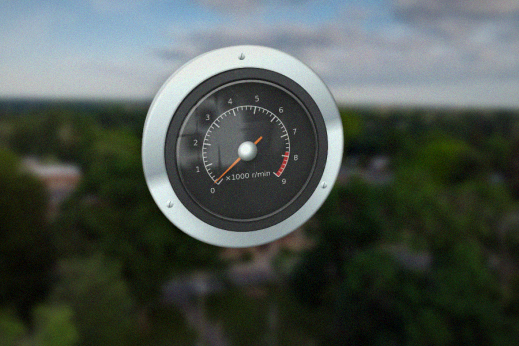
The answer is 200 rpm
